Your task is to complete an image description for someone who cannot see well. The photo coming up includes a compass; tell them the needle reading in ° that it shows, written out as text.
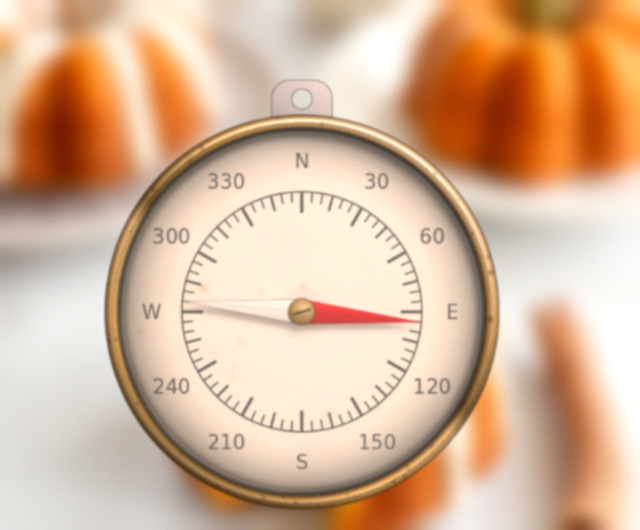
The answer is 95 °
